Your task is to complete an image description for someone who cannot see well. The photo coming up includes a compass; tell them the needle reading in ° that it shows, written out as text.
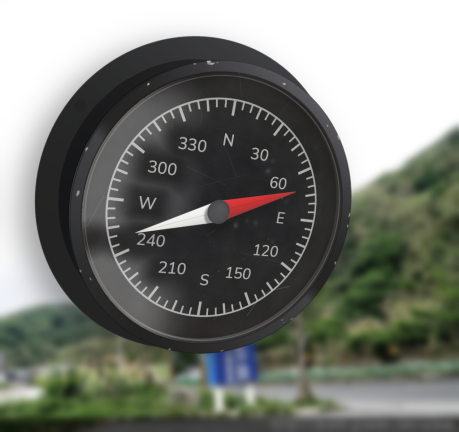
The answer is 70 °
